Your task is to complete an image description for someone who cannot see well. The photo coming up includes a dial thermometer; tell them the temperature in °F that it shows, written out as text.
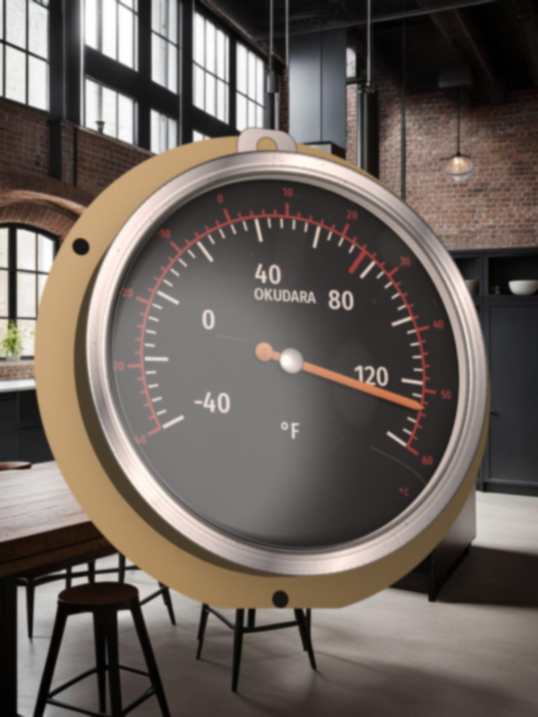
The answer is 128 °F
